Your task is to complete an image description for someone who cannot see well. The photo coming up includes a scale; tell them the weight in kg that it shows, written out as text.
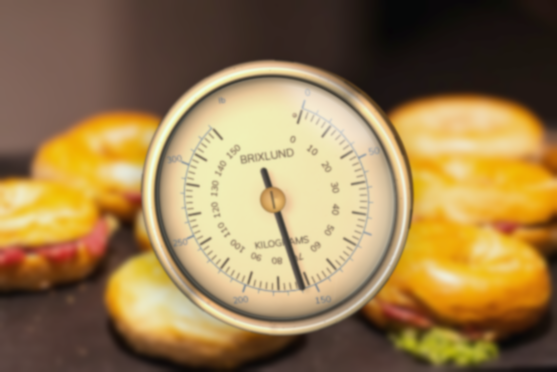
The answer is 72 kg
